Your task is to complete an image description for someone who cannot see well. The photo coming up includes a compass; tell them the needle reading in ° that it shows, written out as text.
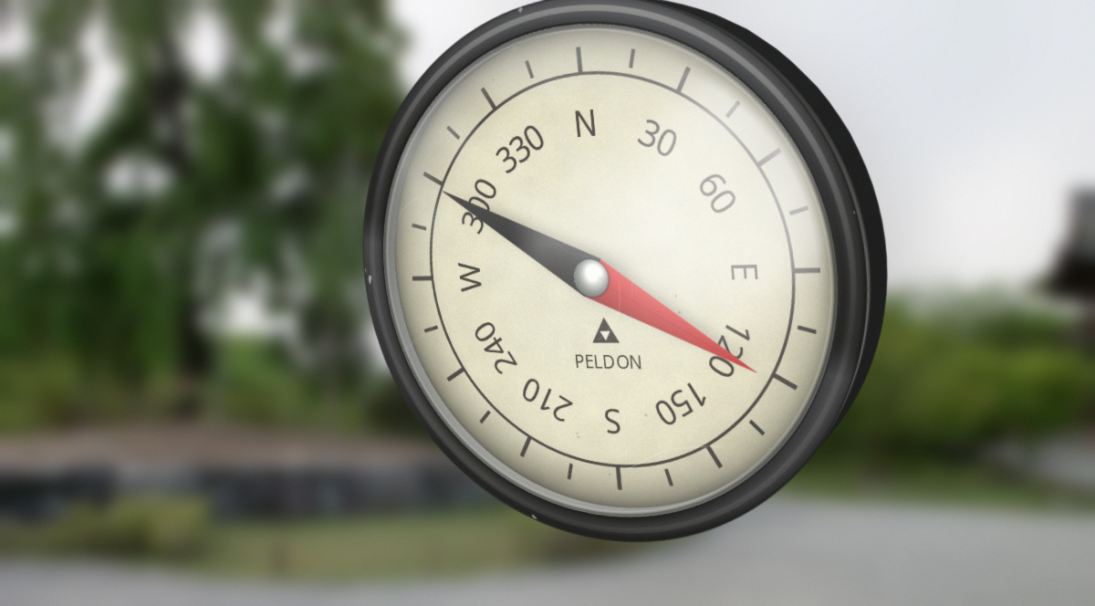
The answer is 120 °
